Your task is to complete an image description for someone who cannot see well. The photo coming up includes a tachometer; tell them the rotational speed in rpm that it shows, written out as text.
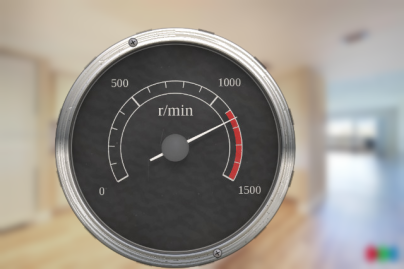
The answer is 1150 rpm
